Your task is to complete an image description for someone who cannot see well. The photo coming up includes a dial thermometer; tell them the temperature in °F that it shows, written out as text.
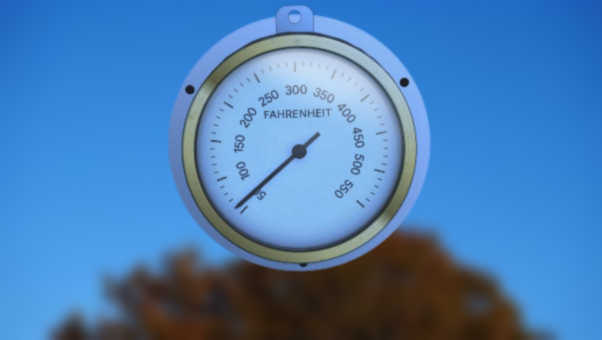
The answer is 60 °F
